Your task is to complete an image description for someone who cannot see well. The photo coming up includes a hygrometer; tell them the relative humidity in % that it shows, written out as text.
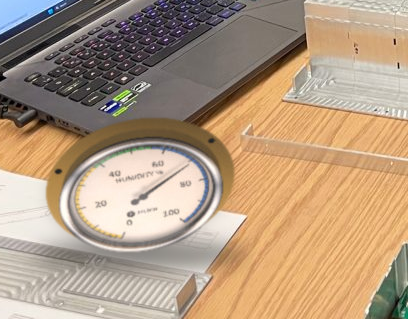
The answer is 70 %
